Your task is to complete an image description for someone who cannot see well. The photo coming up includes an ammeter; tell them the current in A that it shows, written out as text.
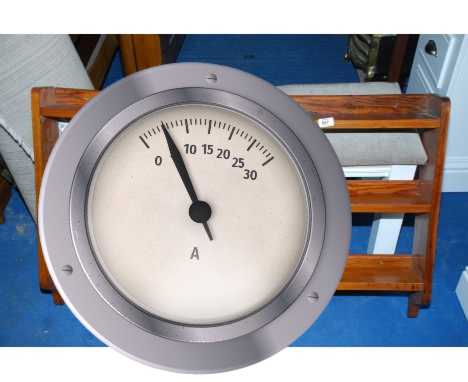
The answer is 5 A
